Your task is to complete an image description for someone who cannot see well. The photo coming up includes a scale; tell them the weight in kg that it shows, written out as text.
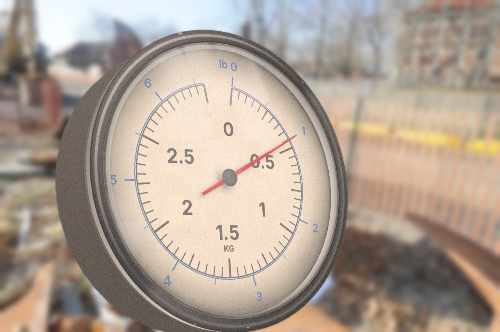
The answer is 0.45 kg
